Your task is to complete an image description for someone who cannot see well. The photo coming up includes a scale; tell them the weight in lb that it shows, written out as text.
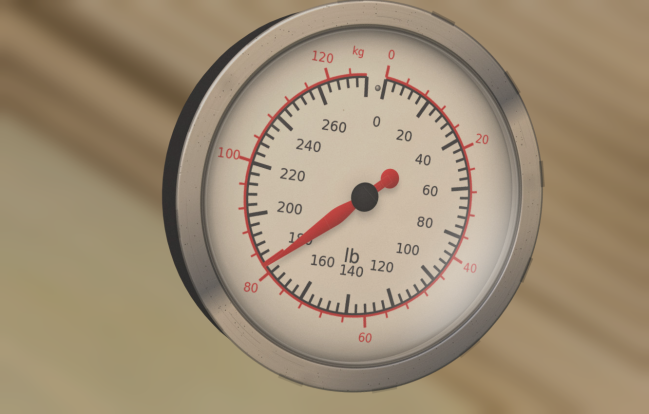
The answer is 180 lb
